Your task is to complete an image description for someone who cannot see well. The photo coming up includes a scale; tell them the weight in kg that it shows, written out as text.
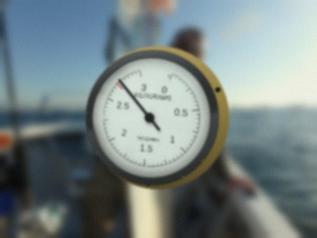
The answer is 2.75 kg
